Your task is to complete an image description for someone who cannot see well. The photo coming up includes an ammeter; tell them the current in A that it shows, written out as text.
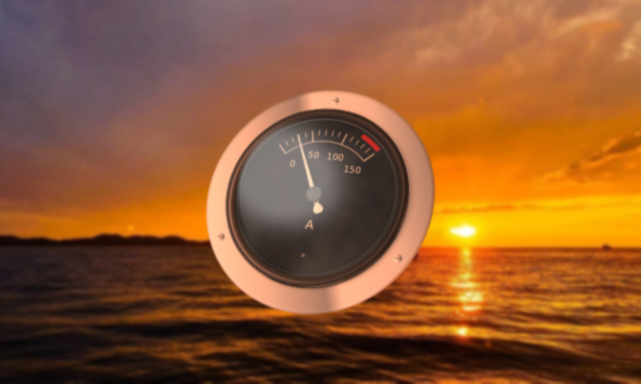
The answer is 30 A
